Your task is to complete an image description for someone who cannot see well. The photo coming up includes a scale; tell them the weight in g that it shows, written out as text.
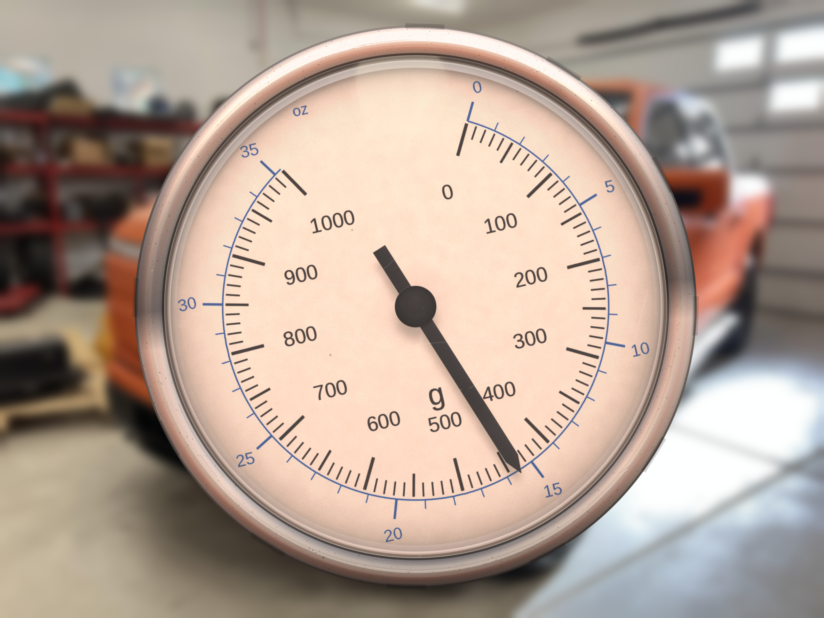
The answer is 440 g
